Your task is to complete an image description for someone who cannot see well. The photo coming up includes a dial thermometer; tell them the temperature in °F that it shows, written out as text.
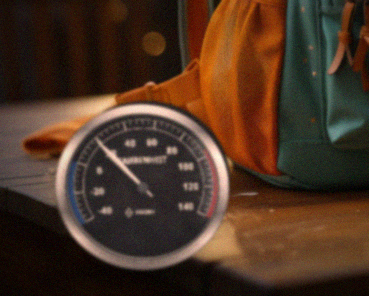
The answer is 20 °F
